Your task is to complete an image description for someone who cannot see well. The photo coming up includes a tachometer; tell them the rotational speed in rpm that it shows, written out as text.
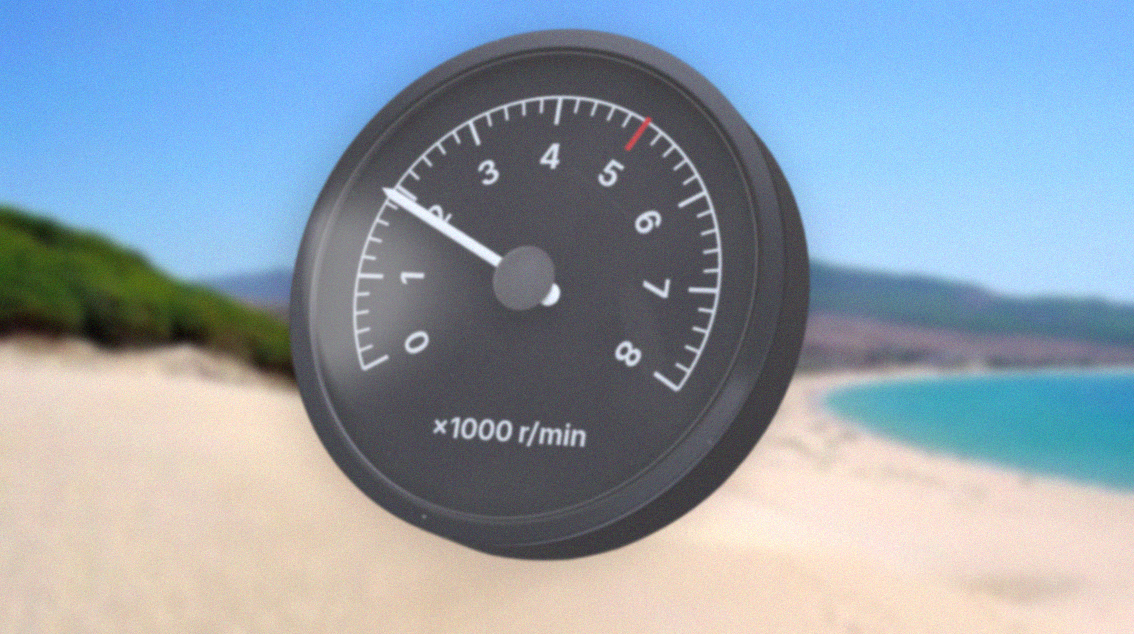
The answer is 1900 rpm
